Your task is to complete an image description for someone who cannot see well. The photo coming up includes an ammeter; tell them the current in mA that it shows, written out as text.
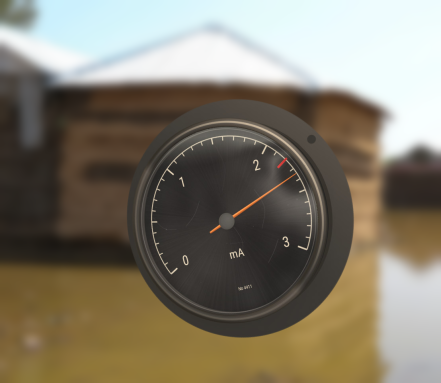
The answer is 2.35 mA
